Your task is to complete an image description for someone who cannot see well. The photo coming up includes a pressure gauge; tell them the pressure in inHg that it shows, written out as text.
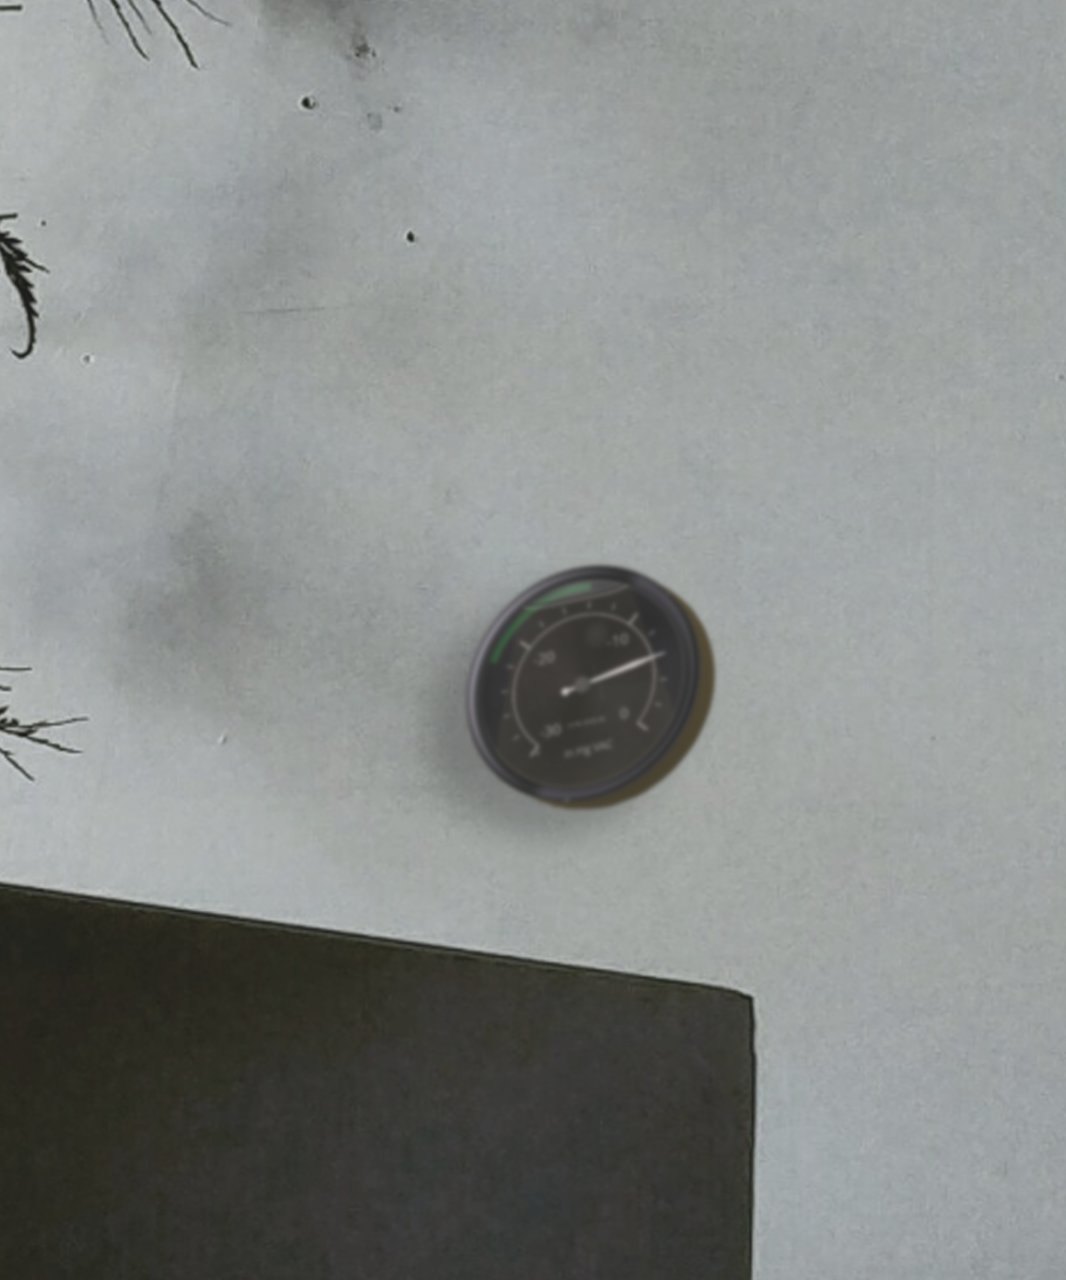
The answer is -6 inHg
